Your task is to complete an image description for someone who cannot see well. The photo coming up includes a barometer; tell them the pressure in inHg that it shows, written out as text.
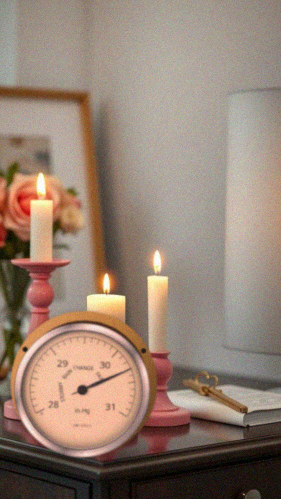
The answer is 30.3 inHg
